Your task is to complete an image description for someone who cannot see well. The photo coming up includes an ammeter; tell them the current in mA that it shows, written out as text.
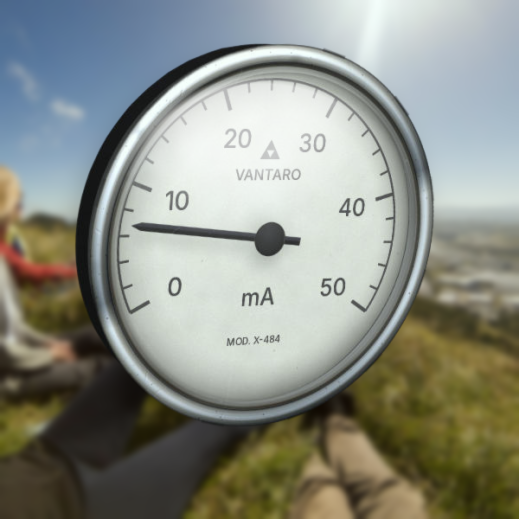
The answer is 7 mA
